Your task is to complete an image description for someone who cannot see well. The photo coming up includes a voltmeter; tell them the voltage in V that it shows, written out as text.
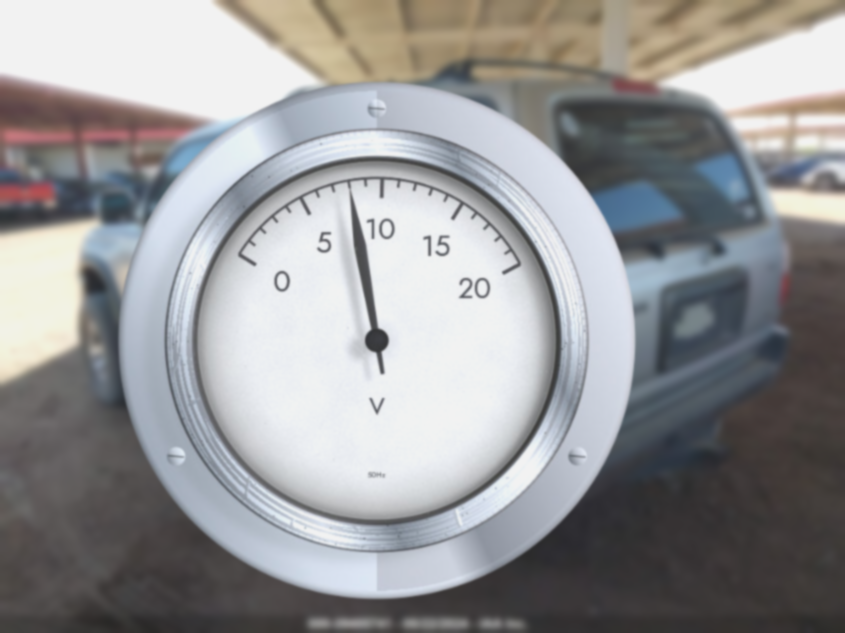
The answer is 8 V
